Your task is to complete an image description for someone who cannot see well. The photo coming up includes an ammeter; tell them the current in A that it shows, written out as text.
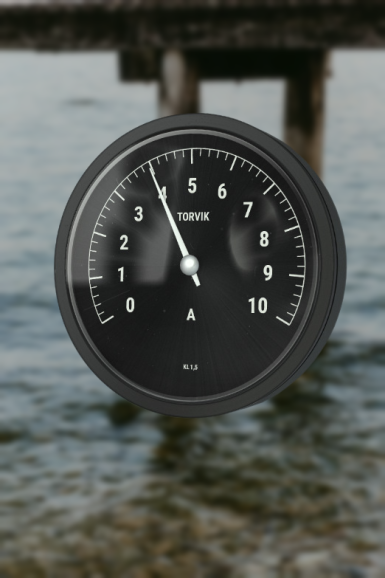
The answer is 4 A
